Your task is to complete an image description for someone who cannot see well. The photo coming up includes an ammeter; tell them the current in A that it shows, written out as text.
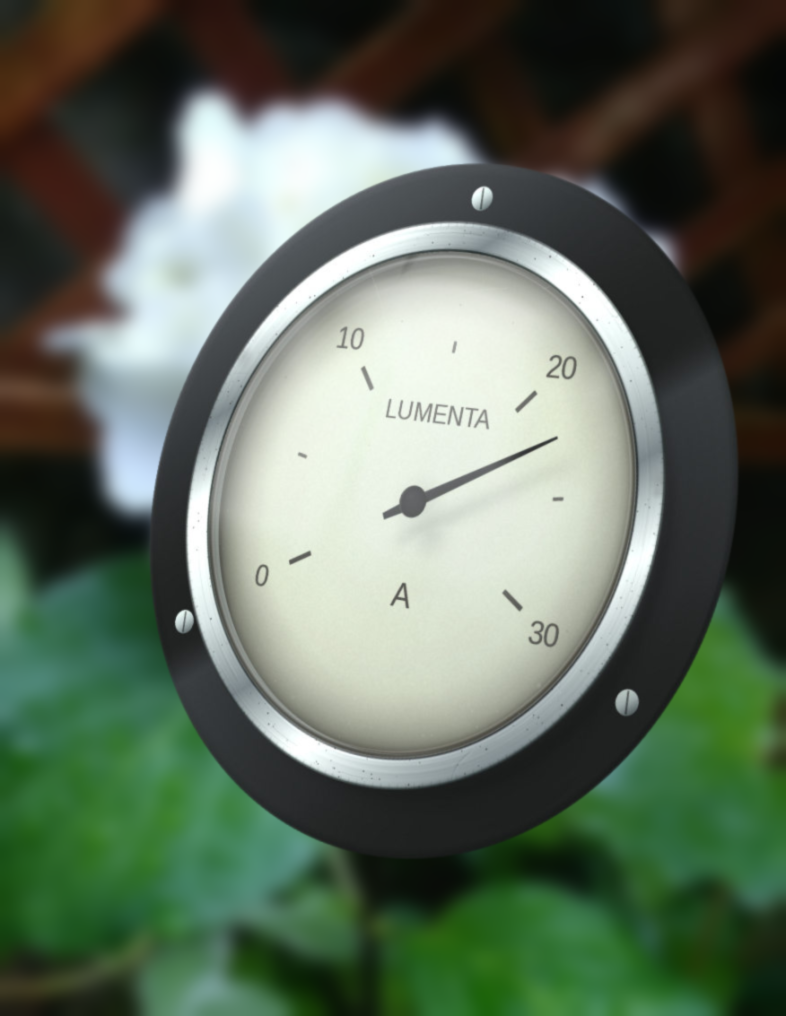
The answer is 22.5 A
